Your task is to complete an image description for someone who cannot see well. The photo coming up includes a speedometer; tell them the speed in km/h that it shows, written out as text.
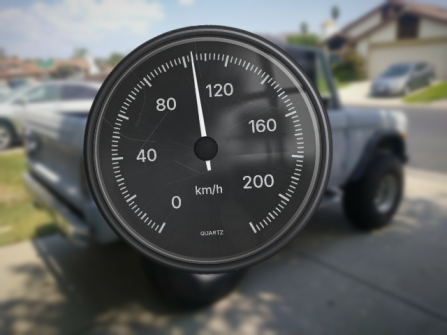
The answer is 104 km/h
